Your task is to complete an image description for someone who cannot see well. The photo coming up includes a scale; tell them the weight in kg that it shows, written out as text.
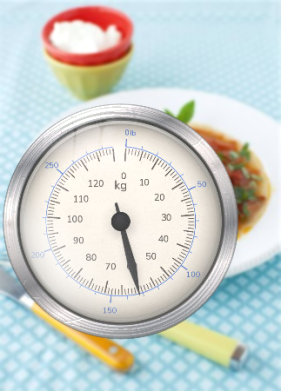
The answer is 60 kg
